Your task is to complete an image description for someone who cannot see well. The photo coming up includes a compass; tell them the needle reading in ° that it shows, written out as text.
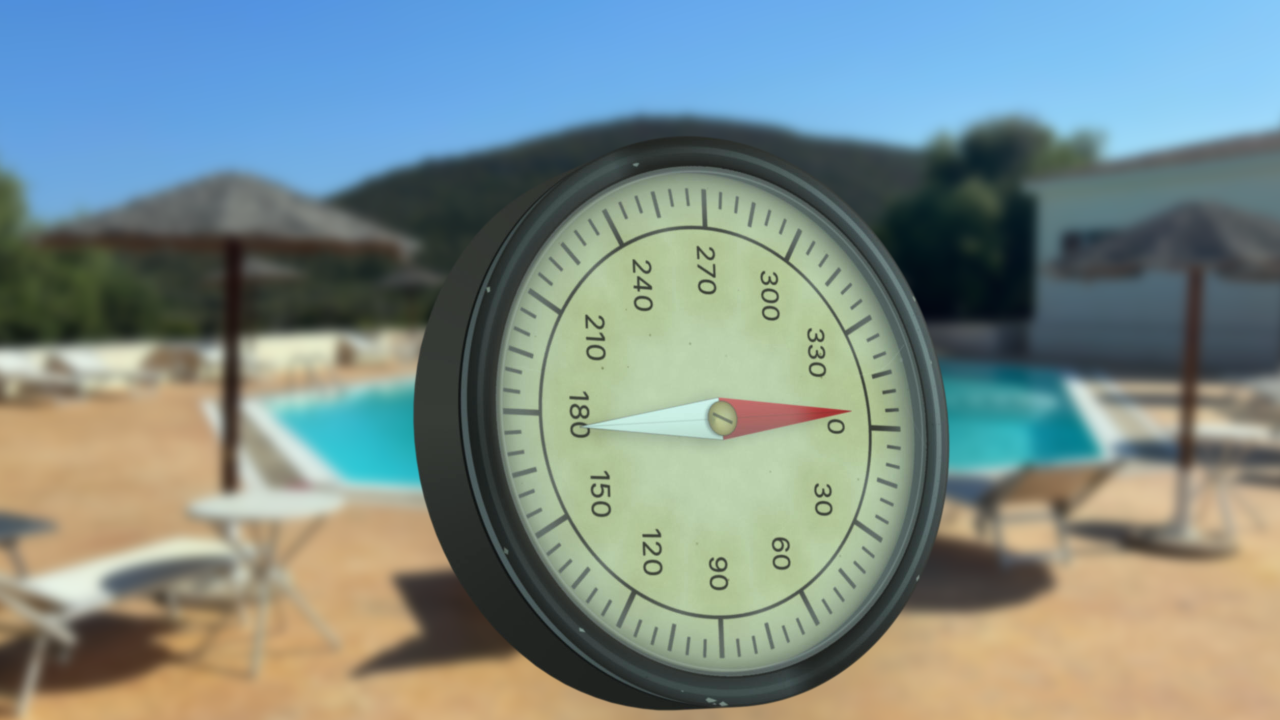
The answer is 355 °
